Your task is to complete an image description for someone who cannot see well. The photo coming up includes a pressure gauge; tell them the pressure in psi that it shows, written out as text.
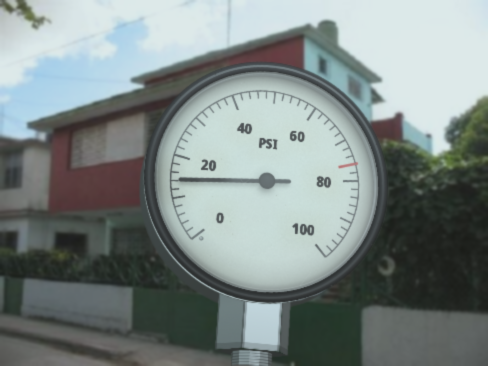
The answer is 14 psi
